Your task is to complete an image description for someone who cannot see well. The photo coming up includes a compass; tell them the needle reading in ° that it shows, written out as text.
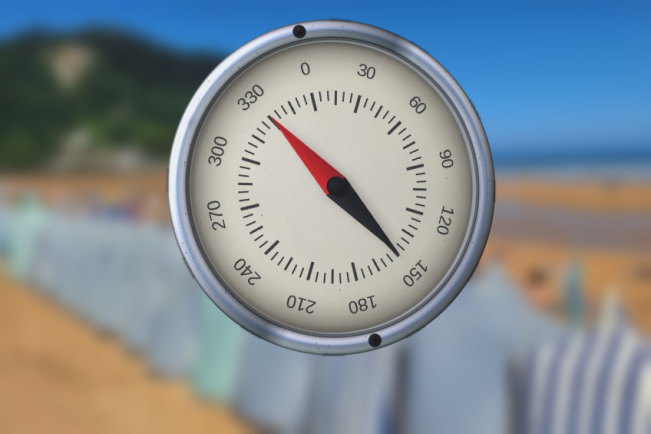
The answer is 330 °
